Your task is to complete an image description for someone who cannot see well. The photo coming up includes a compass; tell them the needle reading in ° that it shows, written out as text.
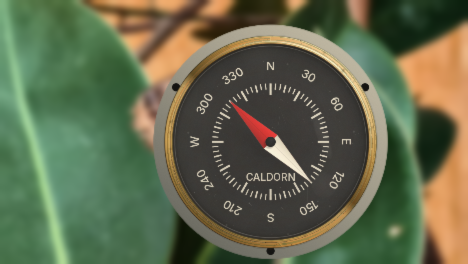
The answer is 315 °
